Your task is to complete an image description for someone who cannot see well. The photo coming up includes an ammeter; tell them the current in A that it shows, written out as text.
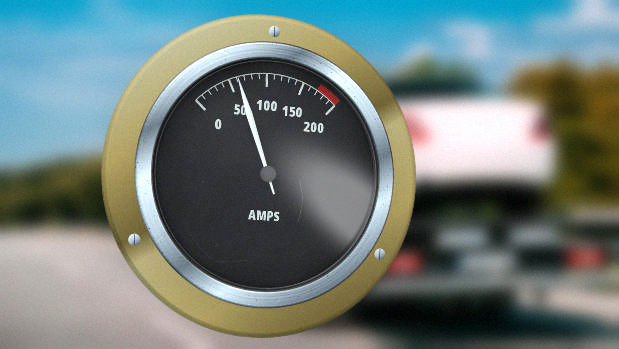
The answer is 60 A
